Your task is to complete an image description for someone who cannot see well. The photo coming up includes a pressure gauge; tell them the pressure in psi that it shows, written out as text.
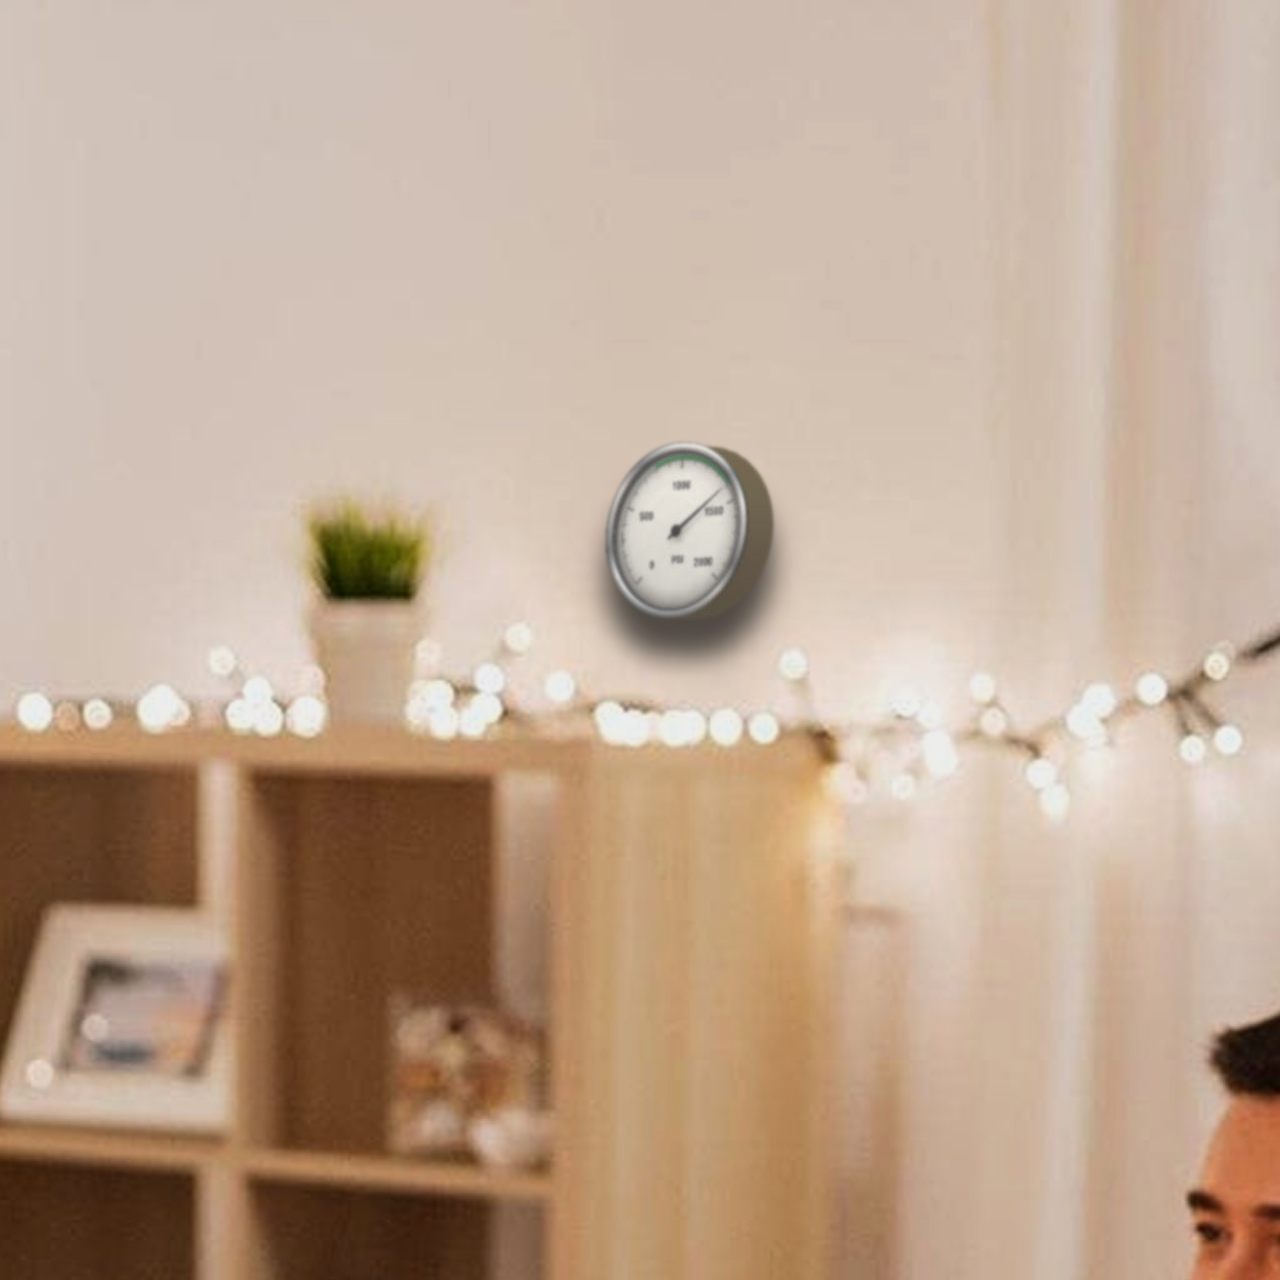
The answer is 1400 psi
